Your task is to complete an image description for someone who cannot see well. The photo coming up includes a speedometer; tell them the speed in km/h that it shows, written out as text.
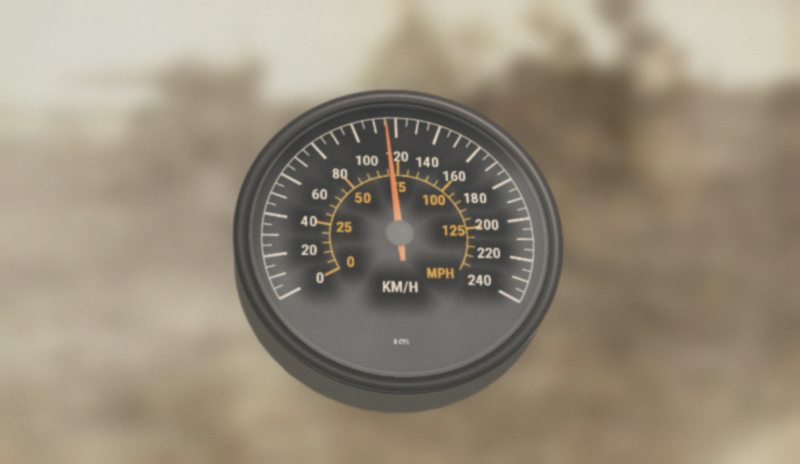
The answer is 115 km/h
